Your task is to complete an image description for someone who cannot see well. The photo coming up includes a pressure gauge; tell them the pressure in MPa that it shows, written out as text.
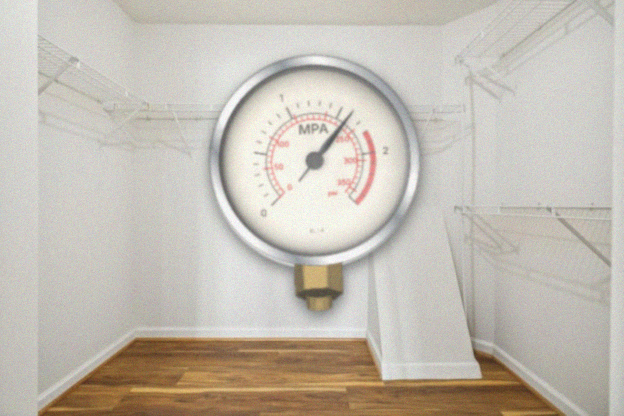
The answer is 1.6 MPa
